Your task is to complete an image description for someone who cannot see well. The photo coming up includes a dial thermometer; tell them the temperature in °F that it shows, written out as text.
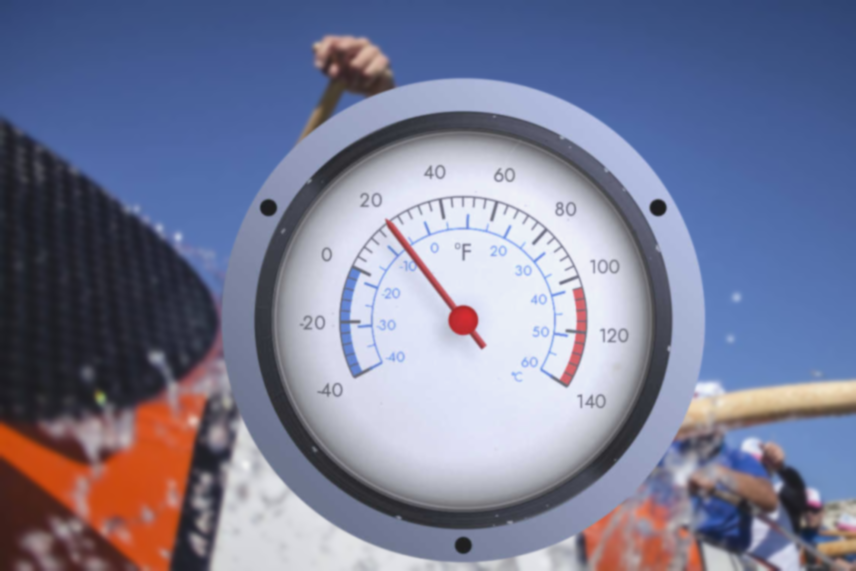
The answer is 20 °F
